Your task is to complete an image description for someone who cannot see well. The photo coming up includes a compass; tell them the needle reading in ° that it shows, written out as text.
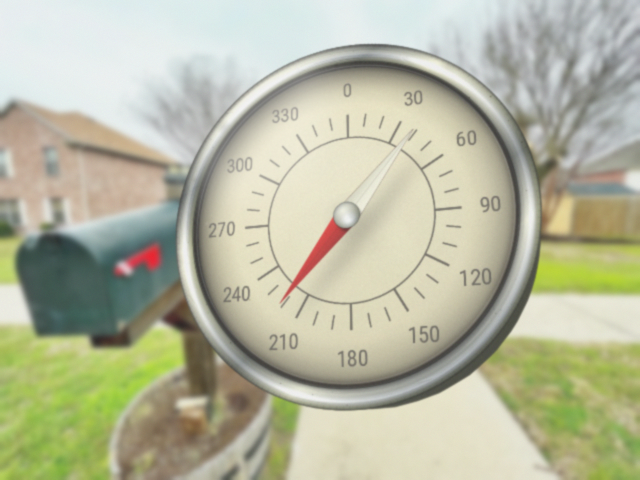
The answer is 220 °
